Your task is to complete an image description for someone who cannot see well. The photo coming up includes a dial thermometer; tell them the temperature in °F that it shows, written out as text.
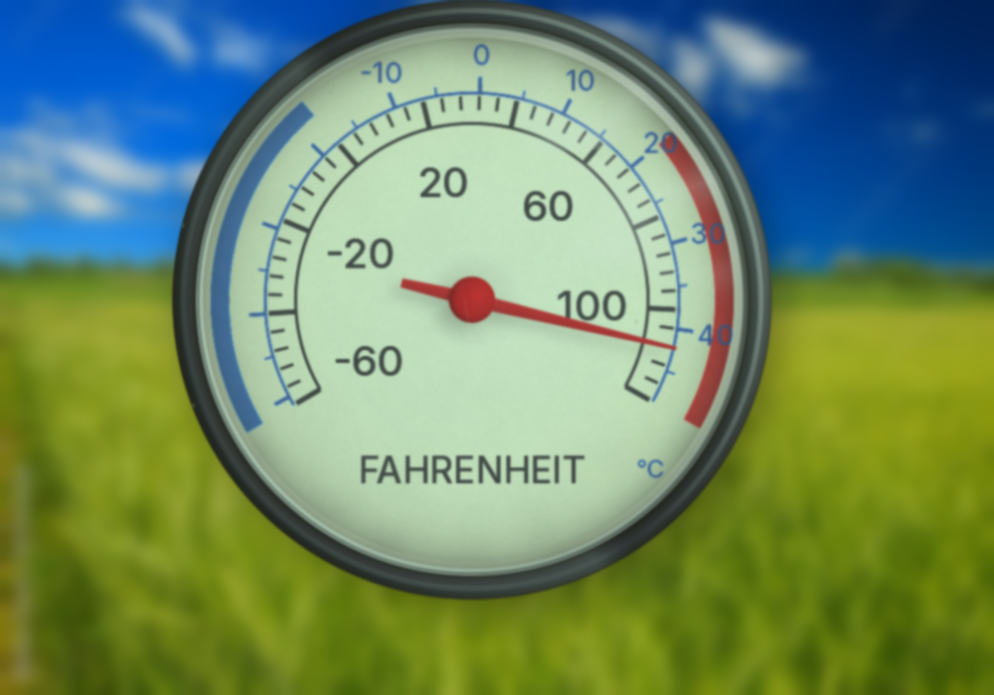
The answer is 108 °F
